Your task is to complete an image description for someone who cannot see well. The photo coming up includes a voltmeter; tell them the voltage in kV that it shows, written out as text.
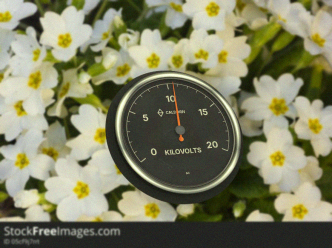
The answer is 10.5 kV
